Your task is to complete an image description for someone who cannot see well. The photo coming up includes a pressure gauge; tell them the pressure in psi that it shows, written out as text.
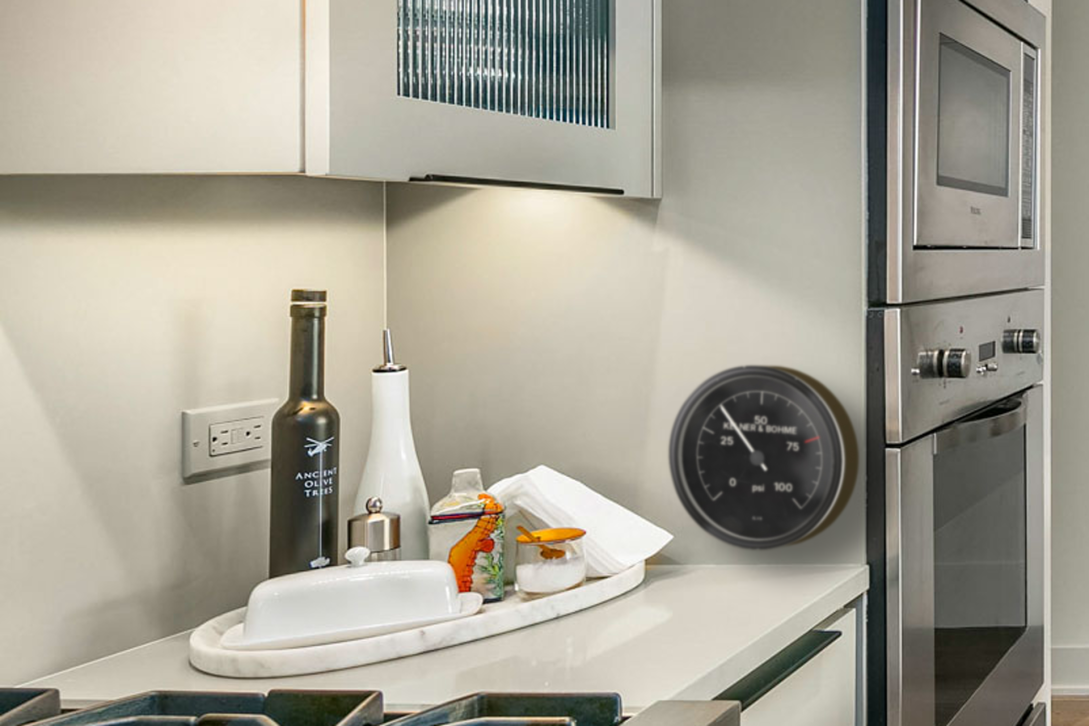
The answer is 35 psi
